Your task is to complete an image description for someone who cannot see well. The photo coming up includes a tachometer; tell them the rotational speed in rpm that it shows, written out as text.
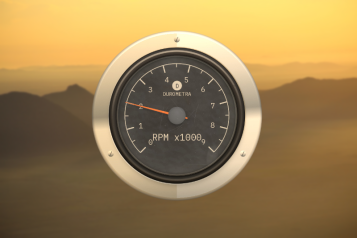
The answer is 2000 rpm
